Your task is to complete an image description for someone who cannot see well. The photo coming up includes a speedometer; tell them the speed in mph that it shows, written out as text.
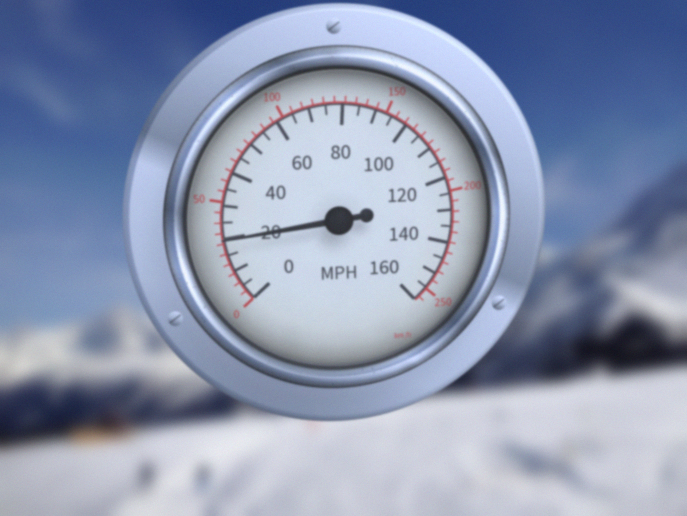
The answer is 20 mph
